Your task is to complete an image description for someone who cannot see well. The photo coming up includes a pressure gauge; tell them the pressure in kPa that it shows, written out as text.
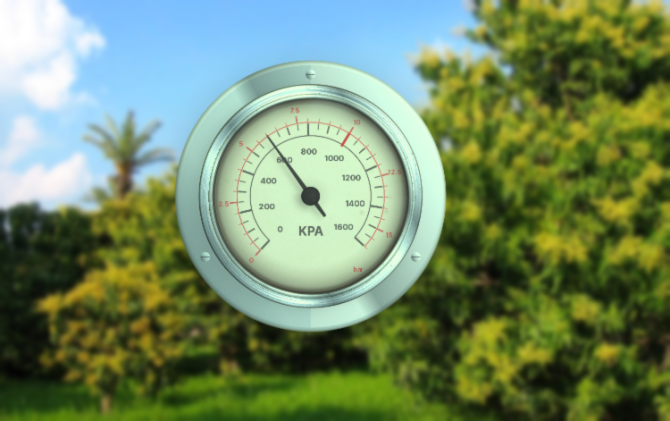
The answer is 600 kPa
